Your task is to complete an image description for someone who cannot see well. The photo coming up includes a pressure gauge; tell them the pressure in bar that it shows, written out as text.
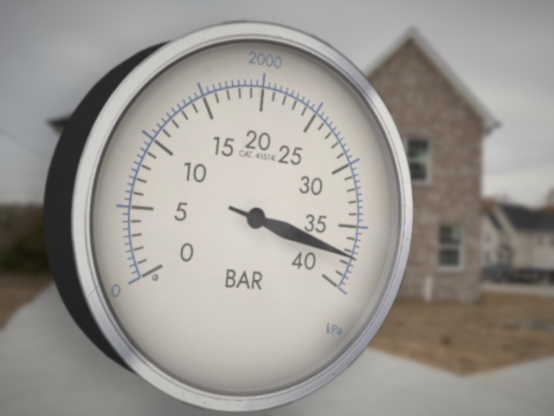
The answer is 37.5 bar
